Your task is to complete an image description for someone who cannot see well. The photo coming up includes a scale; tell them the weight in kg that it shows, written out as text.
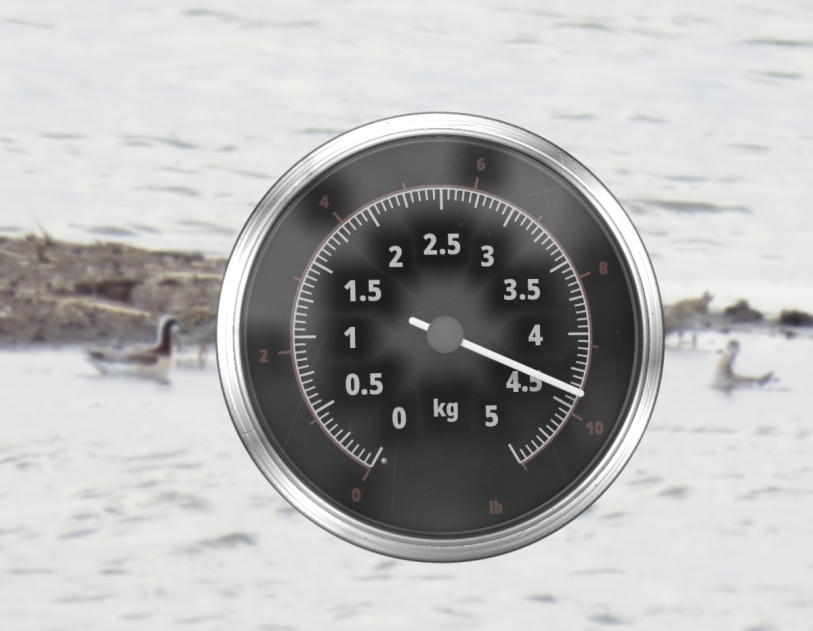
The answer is 4.4 kg
